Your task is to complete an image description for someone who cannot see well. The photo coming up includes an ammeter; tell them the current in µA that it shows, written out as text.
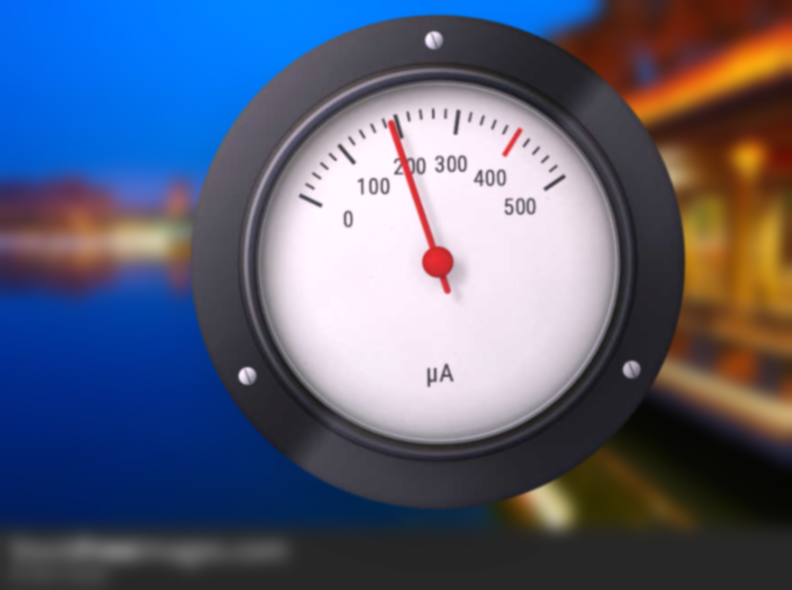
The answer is 190 µA
